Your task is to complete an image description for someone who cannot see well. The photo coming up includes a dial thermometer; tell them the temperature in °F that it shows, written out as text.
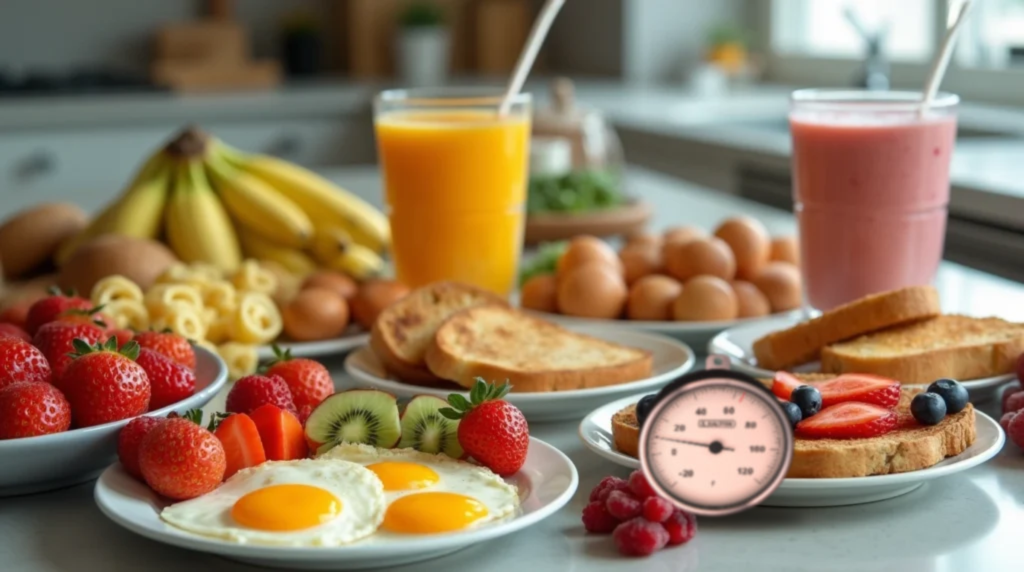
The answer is 10 °F
